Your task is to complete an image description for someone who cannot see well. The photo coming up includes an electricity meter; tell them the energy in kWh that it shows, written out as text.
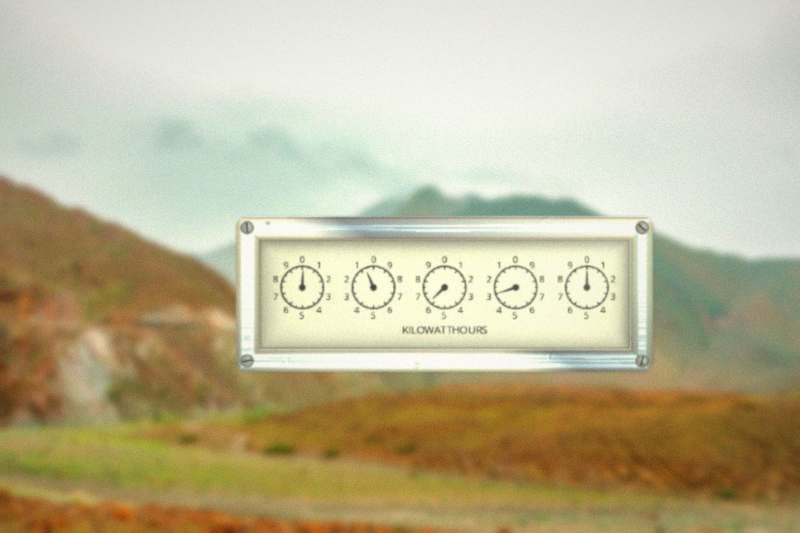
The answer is 630 kWh
